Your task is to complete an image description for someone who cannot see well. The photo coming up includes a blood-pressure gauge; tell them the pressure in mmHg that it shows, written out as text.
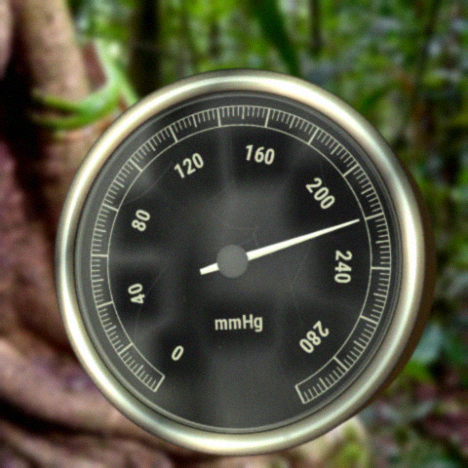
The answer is 220 mmHg
